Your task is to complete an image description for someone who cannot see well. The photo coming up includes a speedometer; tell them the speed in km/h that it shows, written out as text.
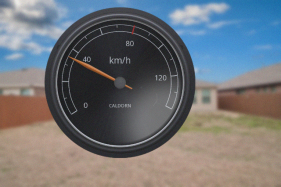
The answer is 35 km/h
